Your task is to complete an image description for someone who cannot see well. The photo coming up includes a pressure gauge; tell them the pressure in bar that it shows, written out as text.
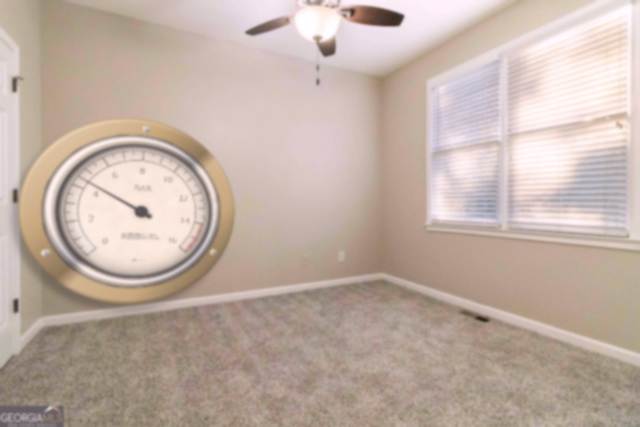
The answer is 4.5 bar
